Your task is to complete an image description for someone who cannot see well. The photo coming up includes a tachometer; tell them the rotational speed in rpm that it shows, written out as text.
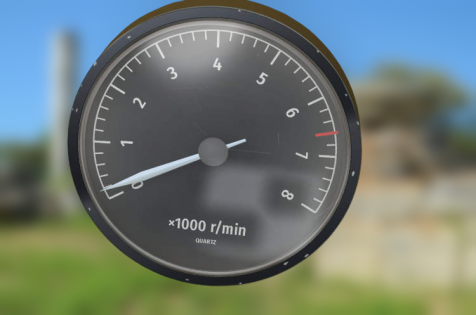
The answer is 200 rpm
